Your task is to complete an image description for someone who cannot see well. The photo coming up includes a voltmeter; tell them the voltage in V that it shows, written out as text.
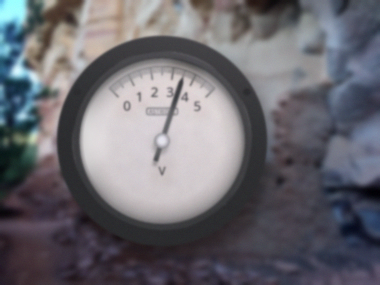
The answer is 3.5 V
